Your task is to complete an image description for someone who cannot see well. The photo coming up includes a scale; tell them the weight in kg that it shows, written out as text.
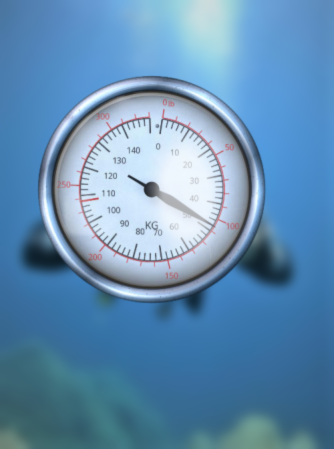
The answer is 48 kg
